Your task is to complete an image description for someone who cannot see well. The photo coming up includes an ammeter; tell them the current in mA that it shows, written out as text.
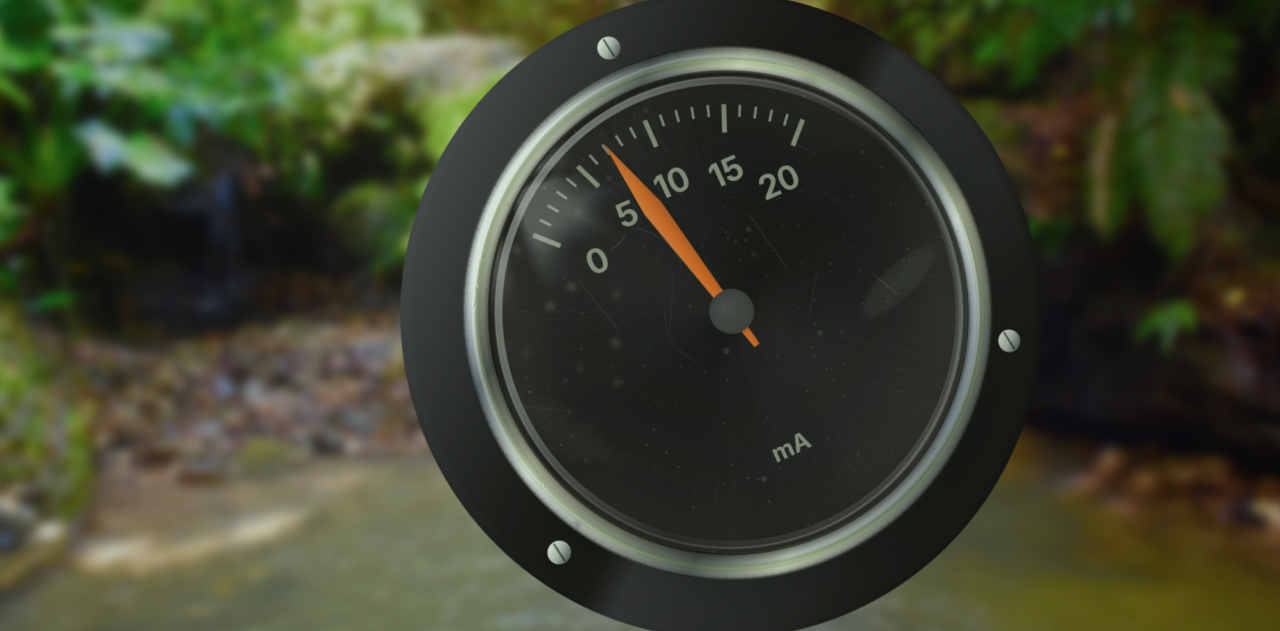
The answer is 7 mA
